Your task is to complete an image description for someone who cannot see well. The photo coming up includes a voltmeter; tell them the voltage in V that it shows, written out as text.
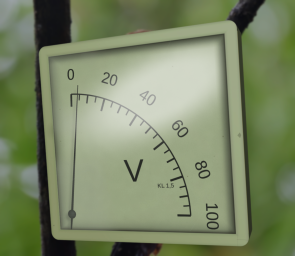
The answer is 5 V
